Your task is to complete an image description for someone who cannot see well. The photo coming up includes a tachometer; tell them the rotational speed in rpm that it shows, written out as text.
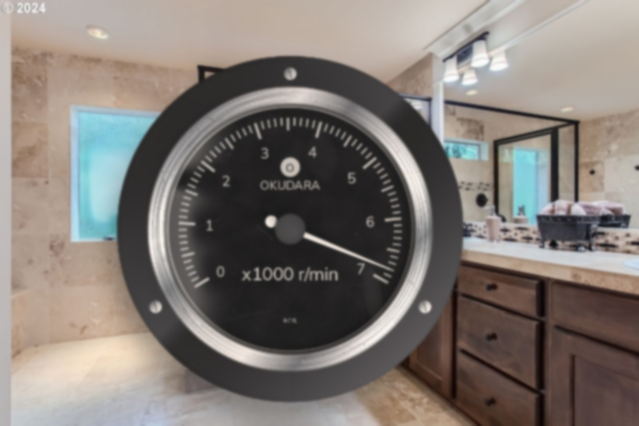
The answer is 6800 rpm
